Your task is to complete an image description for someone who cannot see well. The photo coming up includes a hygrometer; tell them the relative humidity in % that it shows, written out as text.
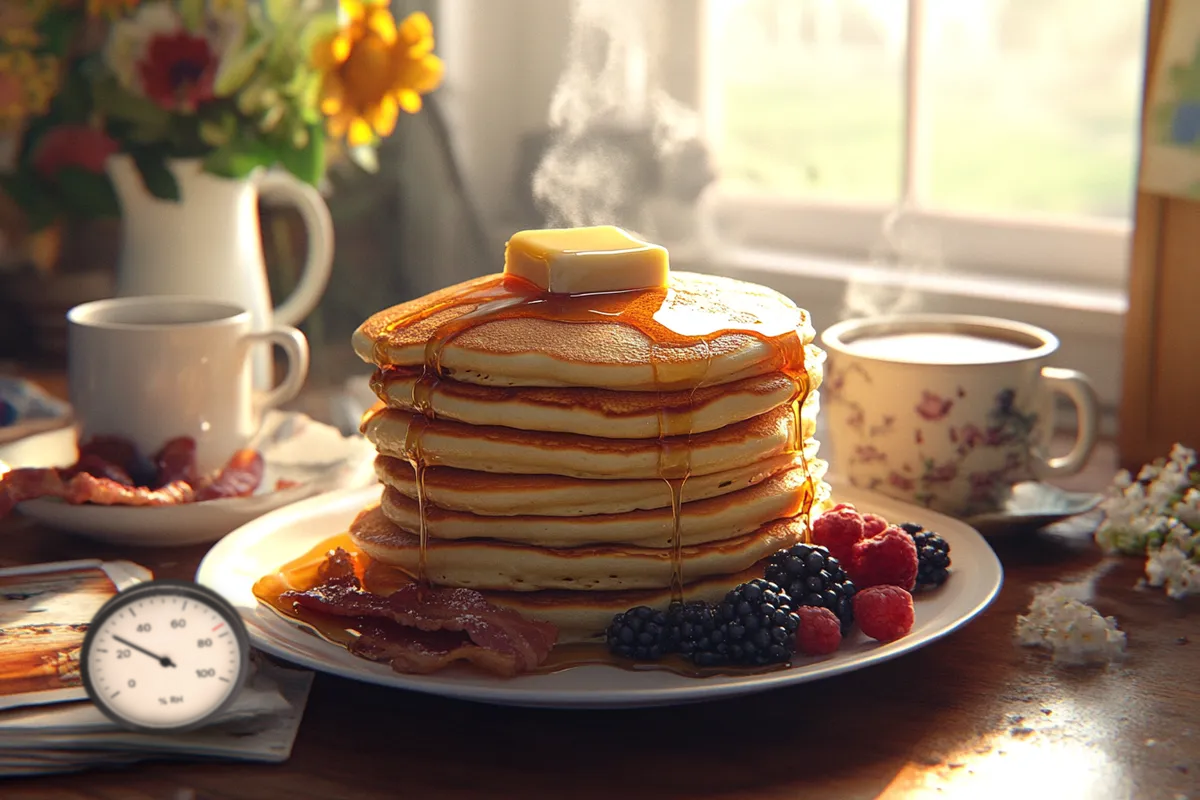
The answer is 28 %
